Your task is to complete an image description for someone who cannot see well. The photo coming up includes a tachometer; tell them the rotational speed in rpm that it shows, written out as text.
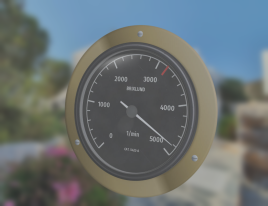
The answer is 4800 rpm
